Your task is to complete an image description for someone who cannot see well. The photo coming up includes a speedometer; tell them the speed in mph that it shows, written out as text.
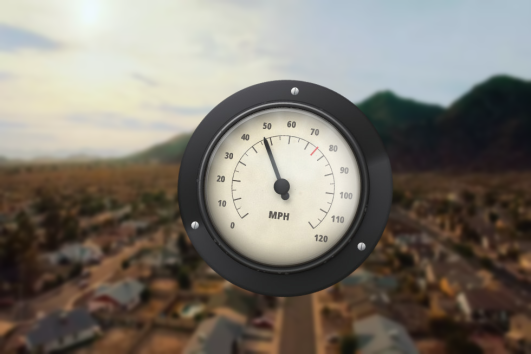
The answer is 47.5 mph
